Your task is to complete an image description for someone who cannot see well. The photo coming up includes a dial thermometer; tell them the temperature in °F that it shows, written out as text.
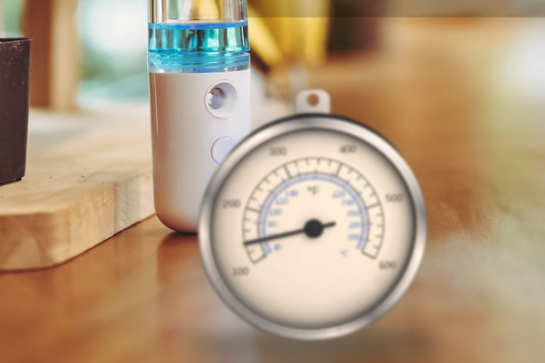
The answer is 140 °F
